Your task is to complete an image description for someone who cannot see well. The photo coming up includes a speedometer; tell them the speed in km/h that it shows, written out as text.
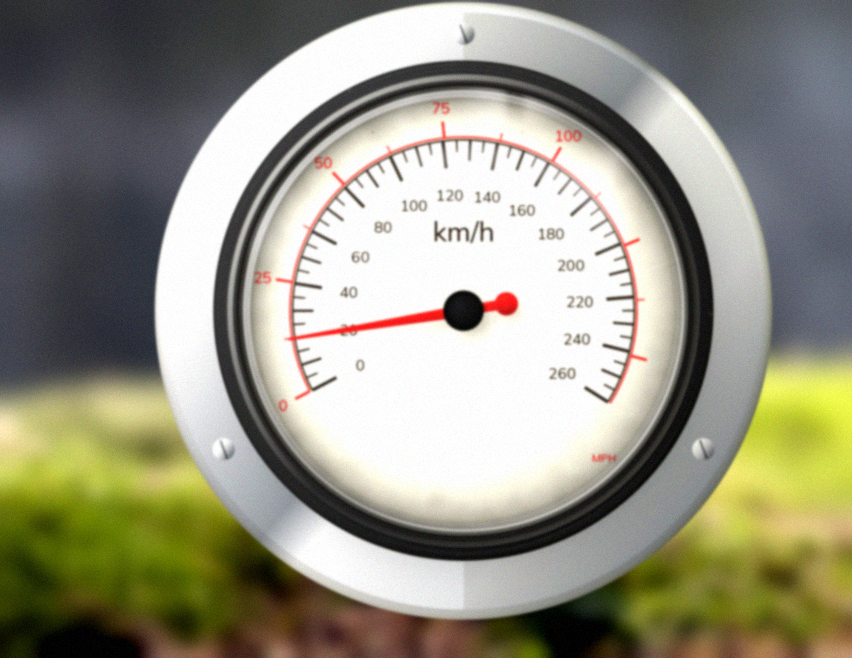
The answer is 20 km/h
